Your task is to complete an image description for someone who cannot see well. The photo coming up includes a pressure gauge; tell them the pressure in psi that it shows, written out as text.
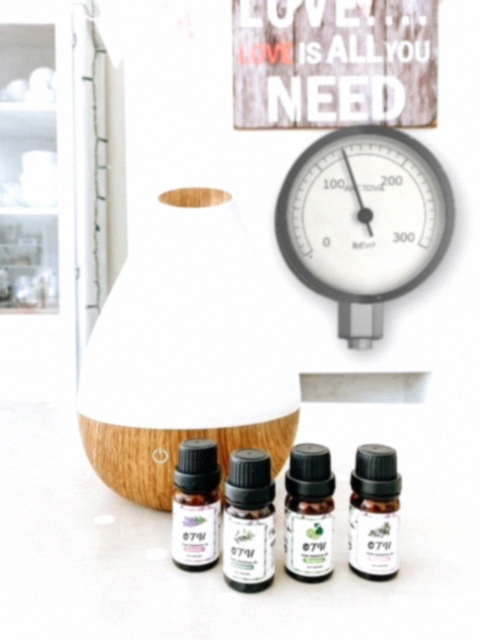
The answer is 130 psi
